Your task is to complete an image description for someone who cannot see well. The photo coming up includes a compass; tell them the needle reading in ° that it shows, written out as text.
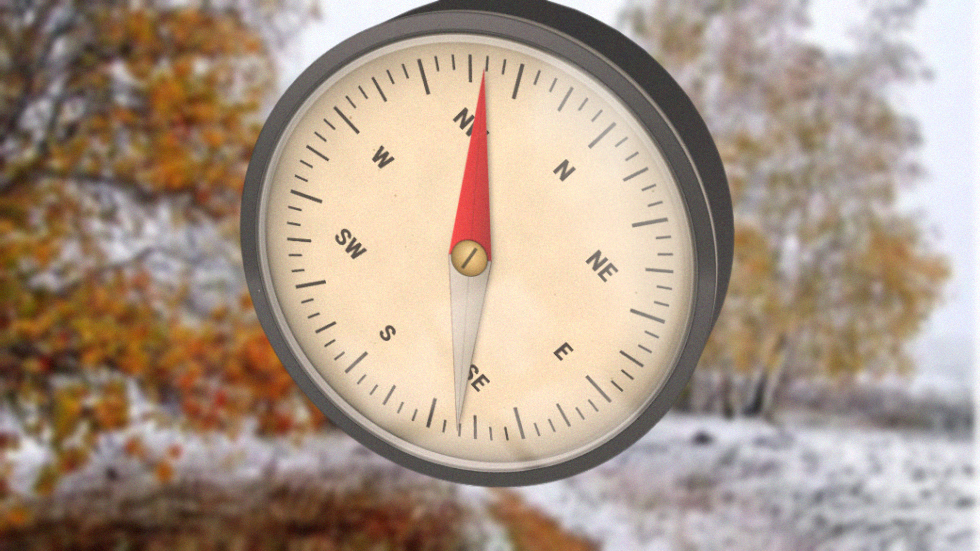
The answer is 320 °
